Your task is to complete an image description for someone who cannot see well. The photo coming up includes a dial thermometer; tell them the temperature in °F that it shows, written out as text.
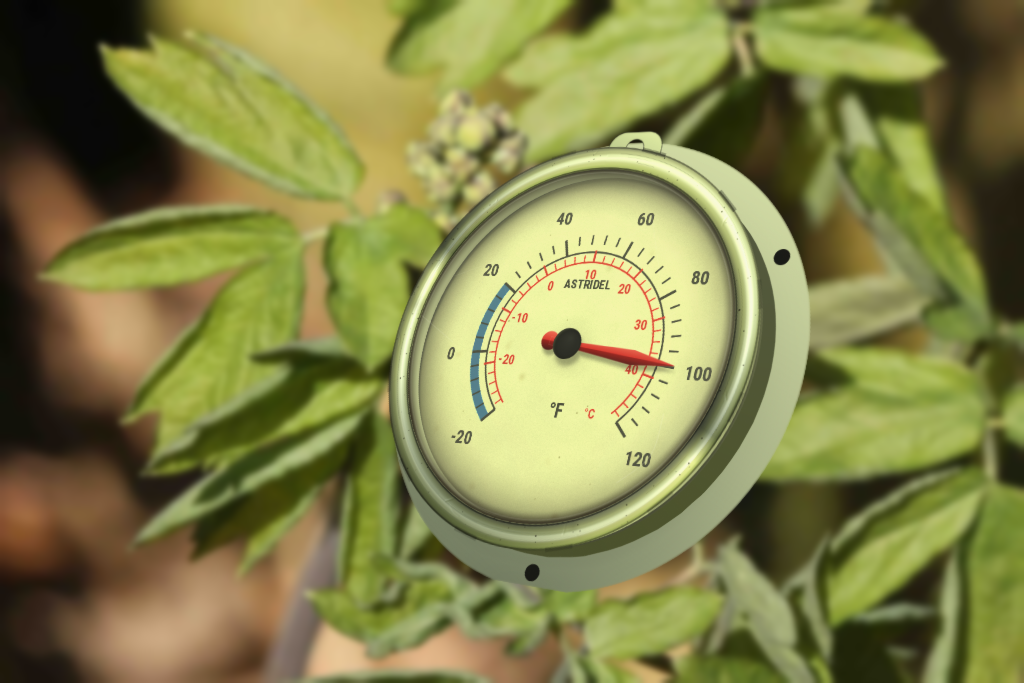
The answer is 100 °F
